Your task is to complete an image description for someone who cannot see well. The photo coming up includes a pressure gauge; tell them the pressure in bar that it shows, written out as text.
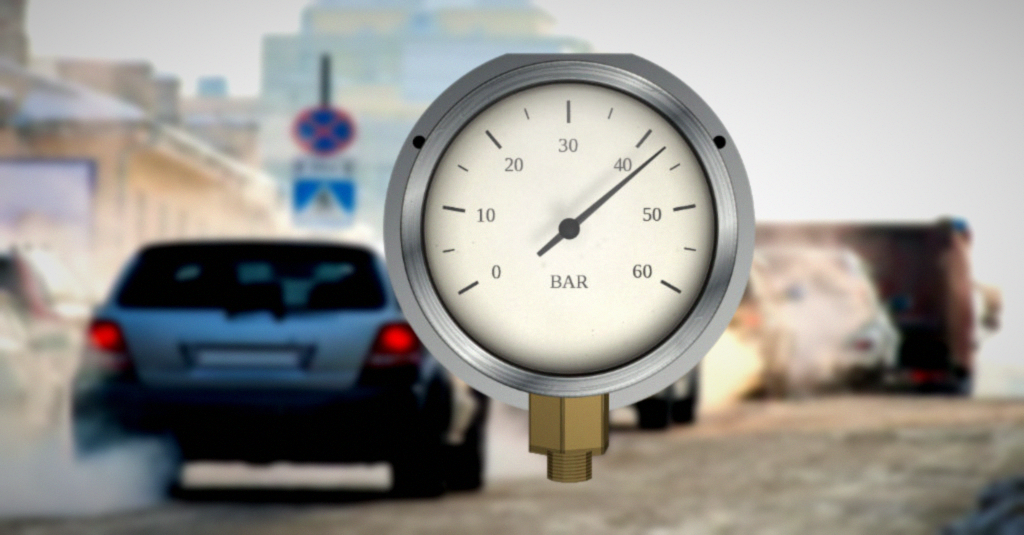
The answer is 42.5 bar
